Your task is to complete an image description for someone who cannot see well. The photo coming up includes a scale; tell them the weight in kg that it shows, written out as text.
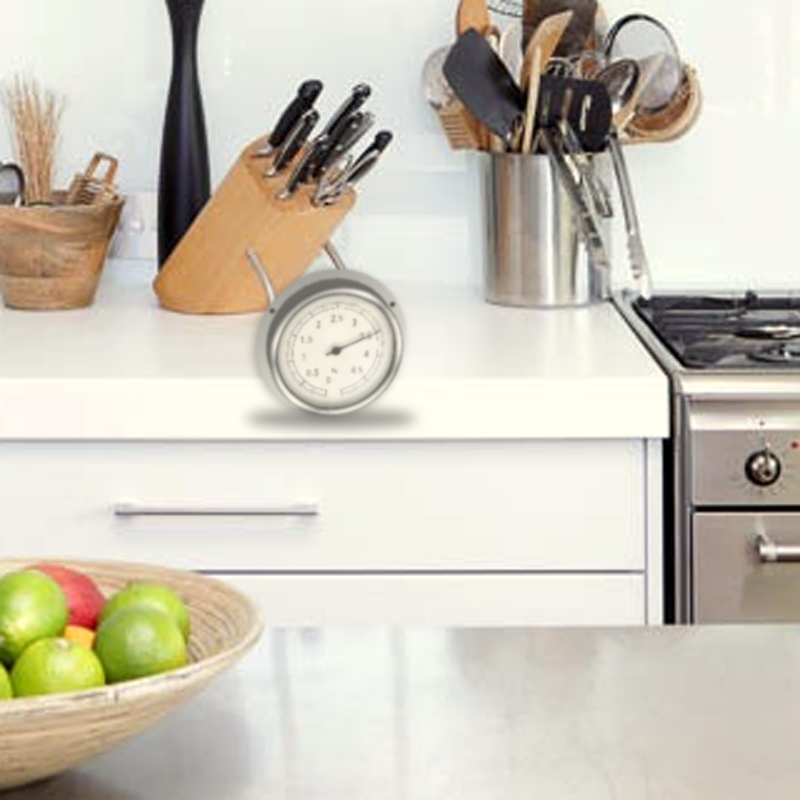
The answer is 3.5 kg
